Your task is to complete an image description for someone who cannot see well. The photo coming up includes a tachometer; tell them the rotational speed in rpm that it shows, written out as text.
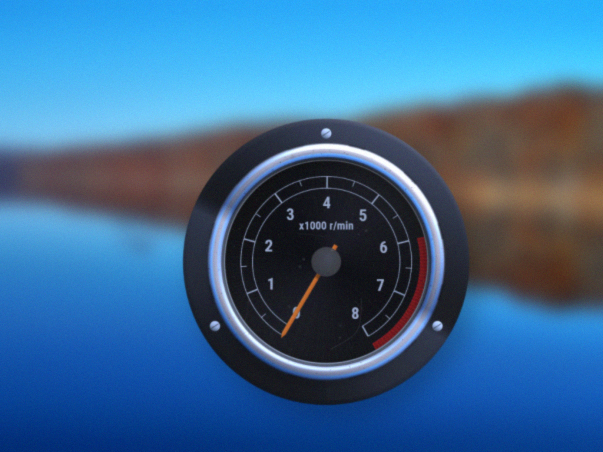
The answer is 0 rpm
